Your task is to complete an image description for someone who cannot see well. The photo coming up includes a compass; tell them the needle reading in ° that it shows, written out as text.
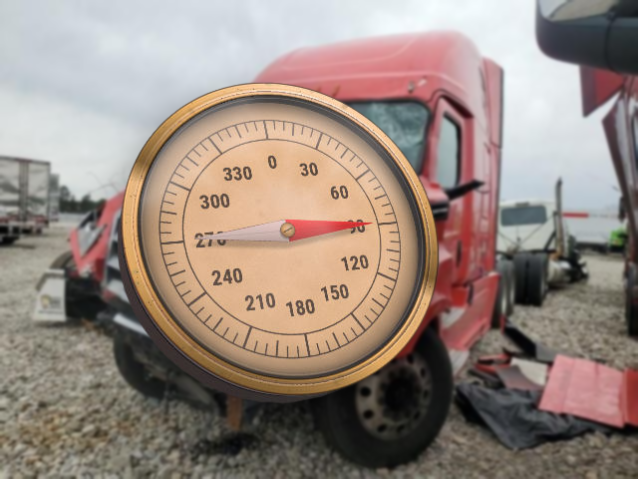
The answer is 90 °
